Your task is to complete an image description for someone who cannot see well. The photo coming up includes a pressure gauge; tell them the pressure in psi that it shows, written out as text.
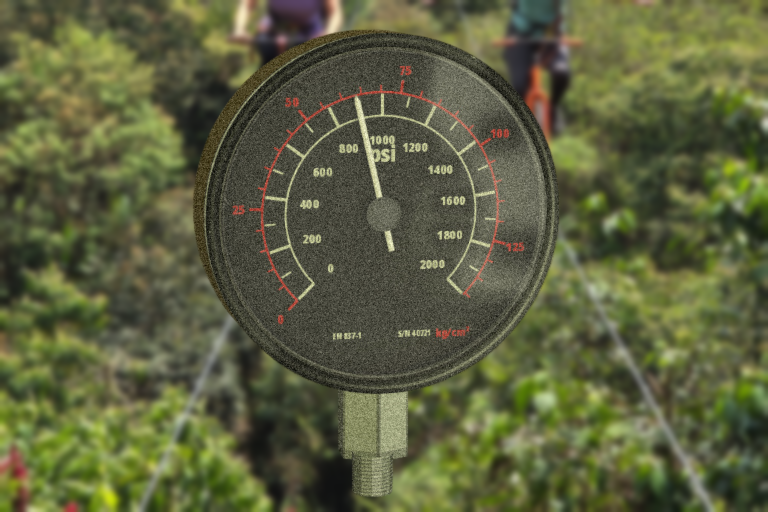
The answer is 900 psi
